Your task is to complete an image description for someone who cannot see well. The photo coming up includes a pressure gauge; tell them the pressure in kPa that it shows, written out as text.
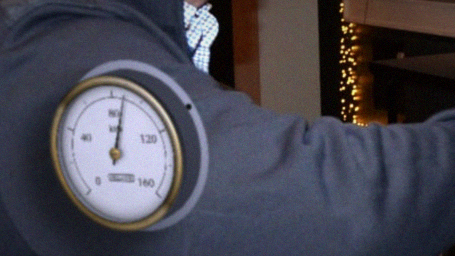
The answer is 90 kPa
